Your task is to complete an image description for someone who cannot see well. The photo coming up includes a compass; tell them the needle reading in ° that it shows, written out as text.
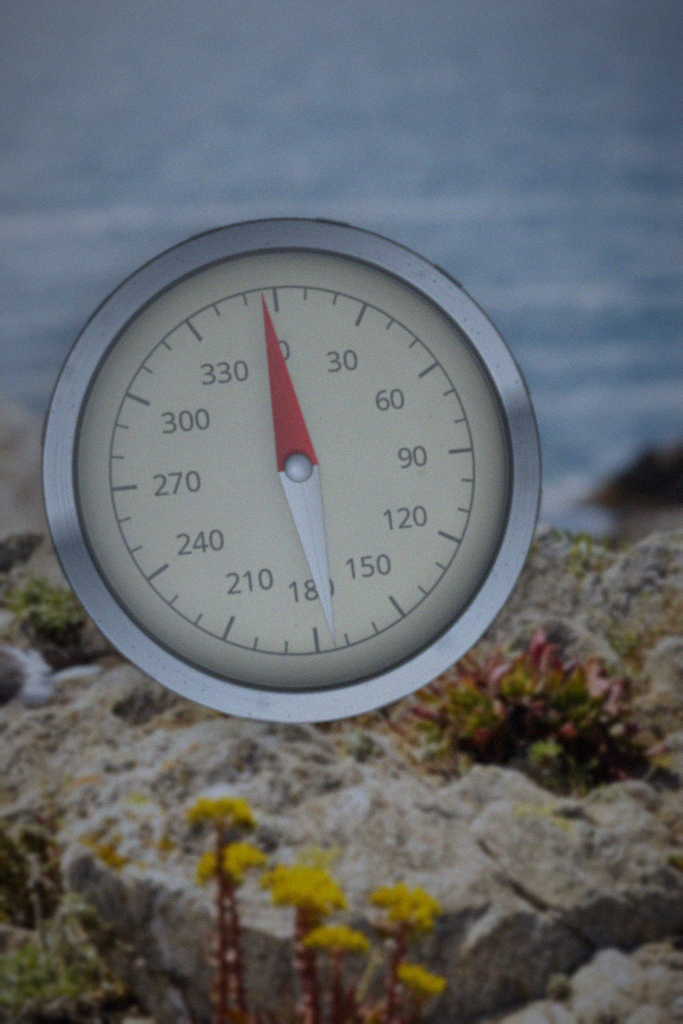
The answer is 355 °
